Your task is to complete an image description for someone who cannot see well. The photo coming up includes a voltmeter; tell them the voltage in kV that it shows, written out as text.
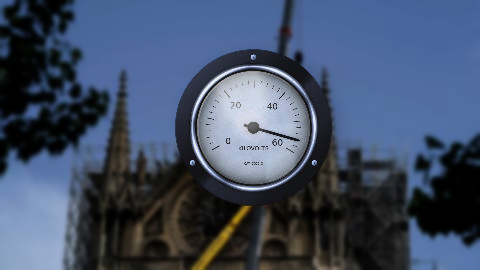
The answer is 56 kV
